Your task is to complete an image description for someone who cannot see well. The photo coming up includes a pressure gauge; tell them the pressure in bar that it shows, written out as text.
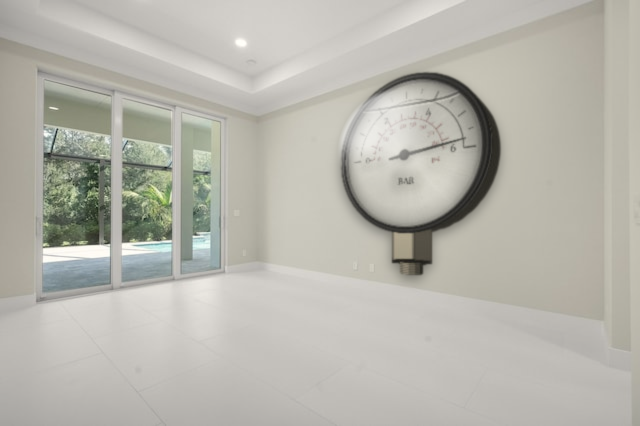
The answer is 5.75 bar
